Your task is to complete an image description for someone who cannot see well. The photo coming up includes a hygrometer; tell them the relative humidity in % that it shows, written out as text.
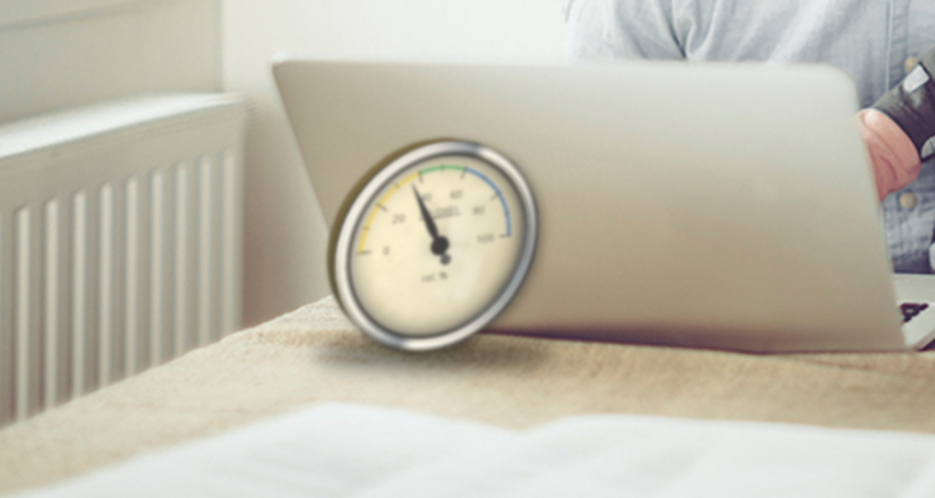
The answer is 35 %
